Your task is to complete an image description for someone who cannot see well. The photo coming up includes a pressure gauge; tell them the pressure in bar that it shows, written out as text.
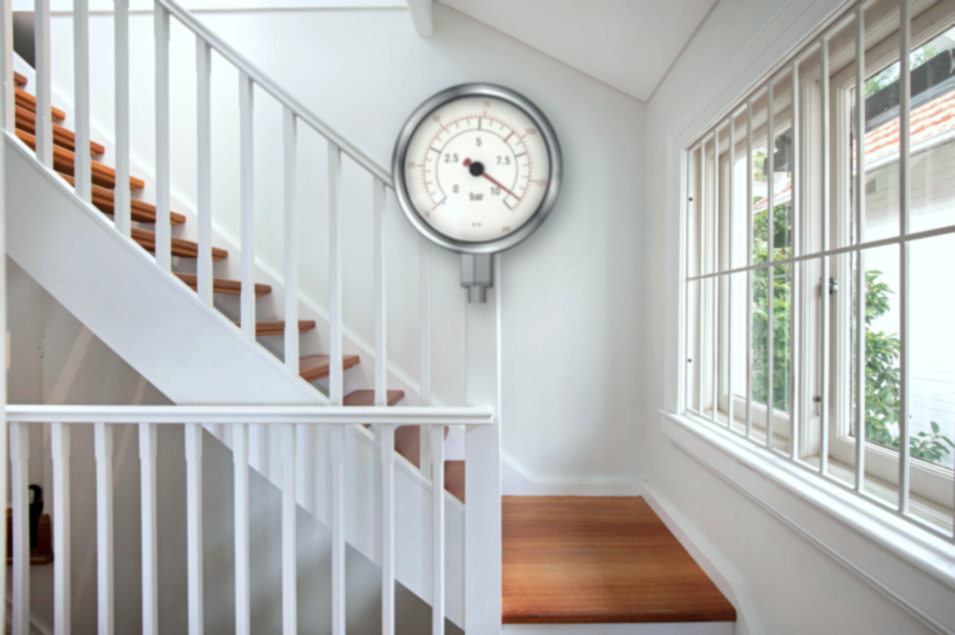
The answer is 9.5 bar
